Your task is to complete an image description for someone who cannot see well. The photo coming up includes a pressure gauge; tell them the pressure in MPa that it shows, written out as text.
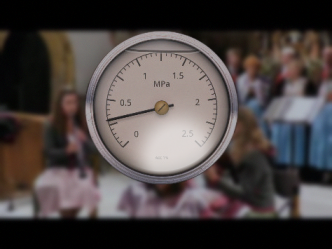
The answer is 0.3 MPa
